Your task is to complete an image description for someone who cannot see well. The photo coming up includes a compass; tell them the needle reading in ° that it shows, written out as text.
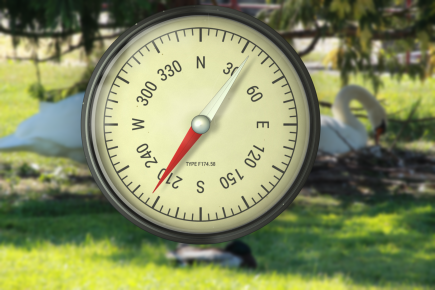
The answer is 215 °
